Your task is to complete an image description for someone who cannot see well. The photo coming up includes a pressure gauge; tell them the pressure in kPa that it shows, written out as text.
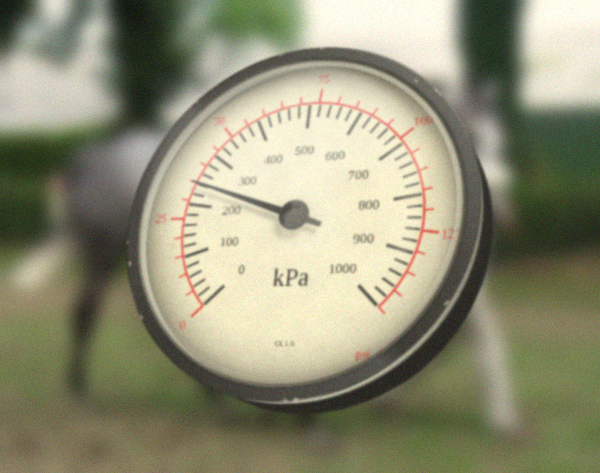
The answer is 240 kPa
